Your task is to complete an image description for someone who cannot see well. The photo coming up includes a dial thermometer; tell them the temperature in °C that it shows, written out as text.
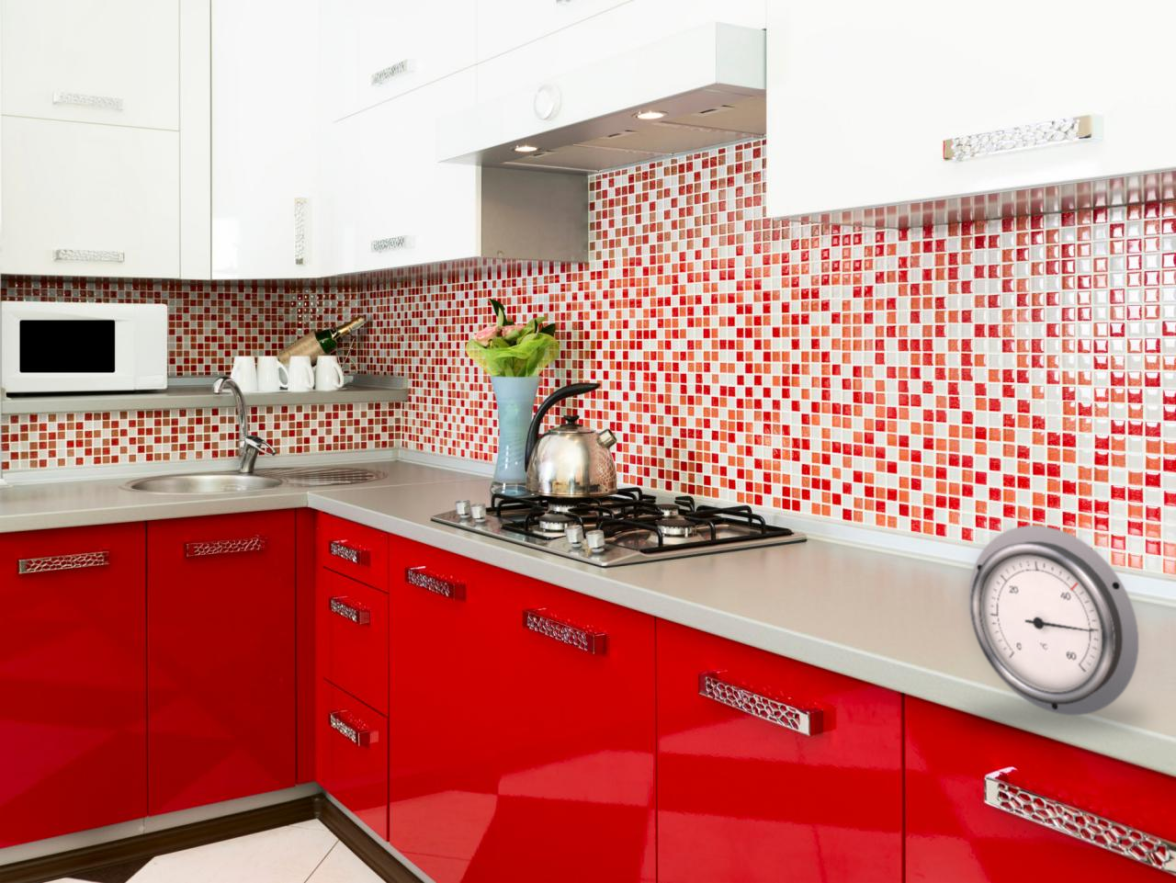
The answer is 50 °C
